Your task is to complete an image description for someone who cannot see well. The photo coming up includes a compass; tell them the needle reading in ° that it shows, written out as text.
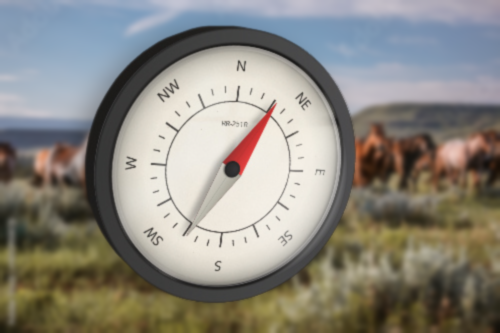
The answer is 30 °
